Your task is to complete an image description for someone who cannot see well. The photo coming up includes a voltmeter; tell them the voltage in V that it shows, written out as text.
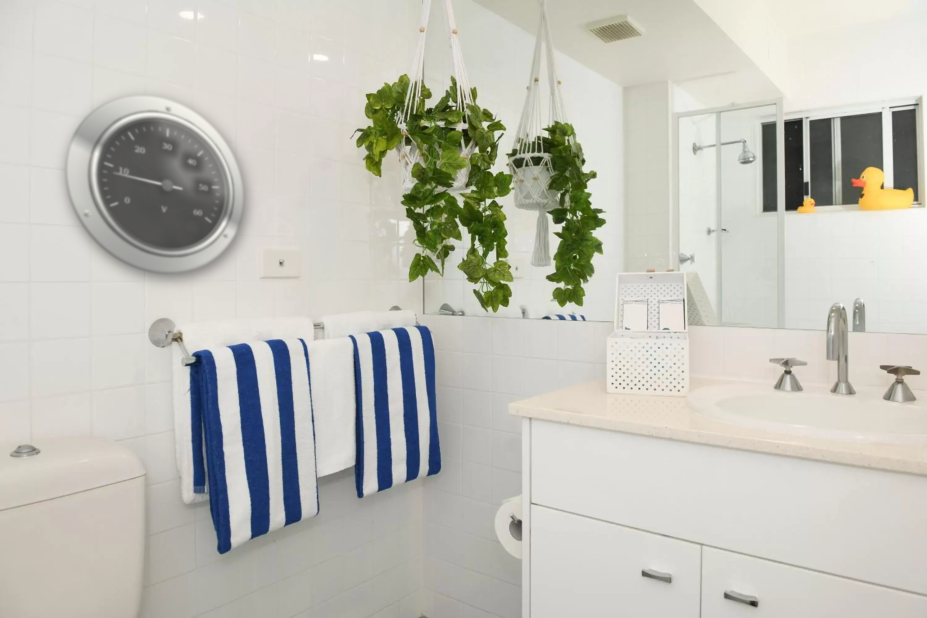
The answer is 8 V
